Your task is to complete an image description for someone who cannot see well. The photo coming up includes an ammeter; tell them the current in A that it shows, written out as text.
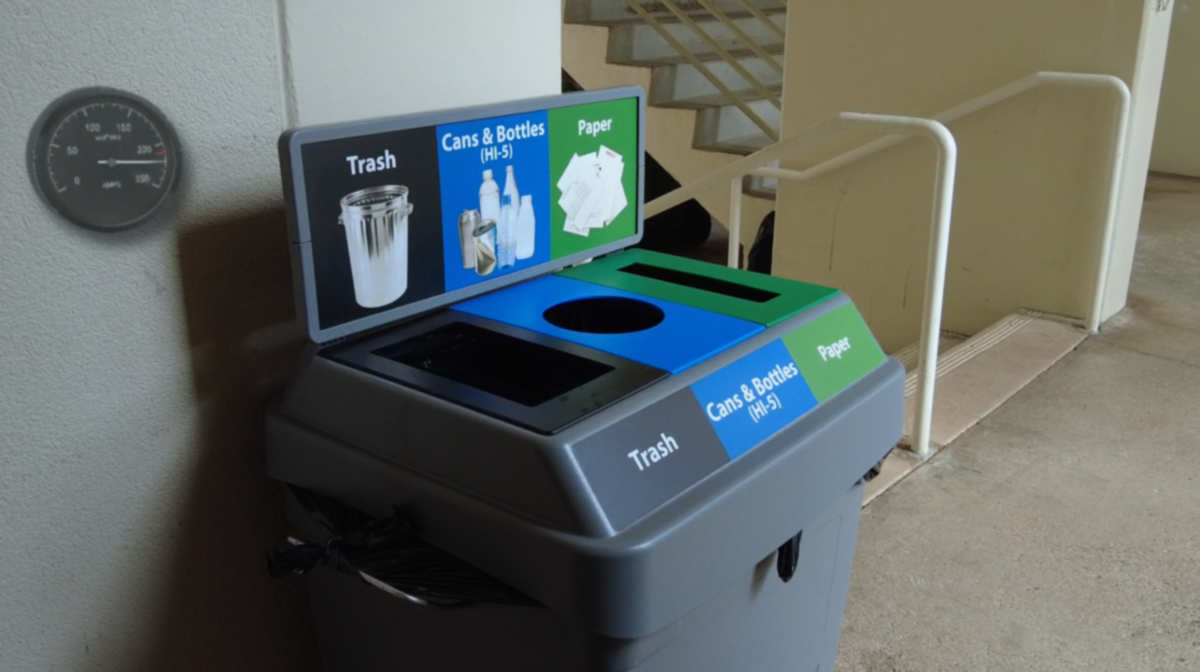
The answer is 220 A
